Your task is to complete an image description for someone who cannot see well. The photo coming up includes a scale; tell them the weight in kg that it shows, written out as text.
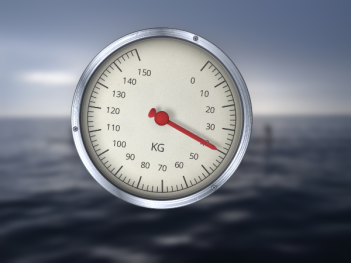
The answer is 40 kg
